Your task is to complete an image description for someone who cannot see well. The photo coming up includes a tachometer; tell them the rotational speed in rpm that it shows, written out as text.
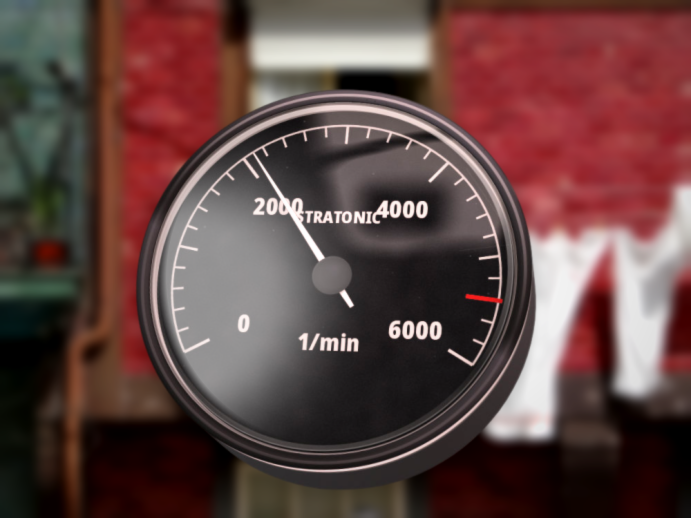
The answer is 2100 rpm
